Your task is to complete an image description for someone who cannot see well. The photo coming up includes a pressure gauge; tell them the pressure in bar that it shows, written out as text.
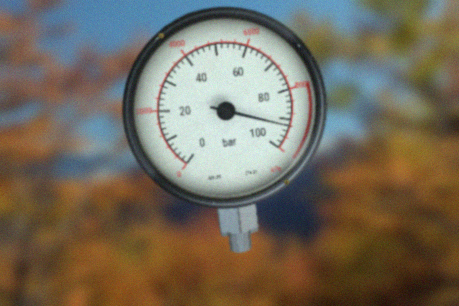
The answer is 92 bar
